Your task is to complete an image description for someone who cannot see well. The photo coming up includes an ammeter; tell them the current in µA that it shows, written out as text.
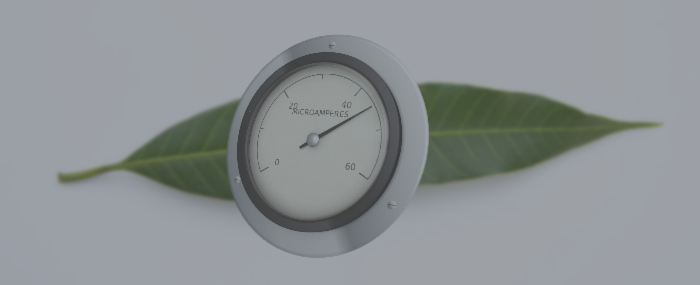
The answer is 45 µA
